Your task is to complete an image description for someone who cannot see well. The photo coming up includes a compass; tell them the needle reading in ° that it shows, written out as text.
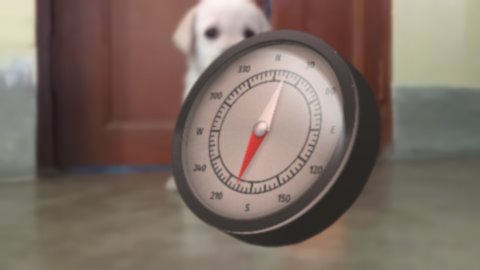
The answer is 195 °
